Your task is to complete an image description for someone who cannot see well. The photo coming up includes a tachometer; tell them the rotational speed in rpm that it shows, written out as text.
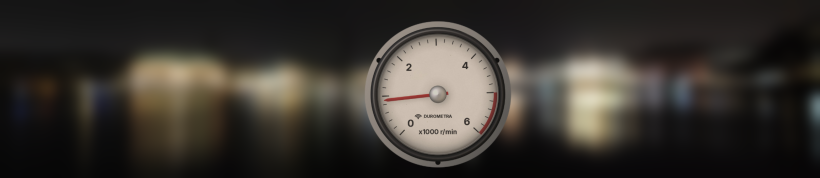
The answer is 900 rpm
